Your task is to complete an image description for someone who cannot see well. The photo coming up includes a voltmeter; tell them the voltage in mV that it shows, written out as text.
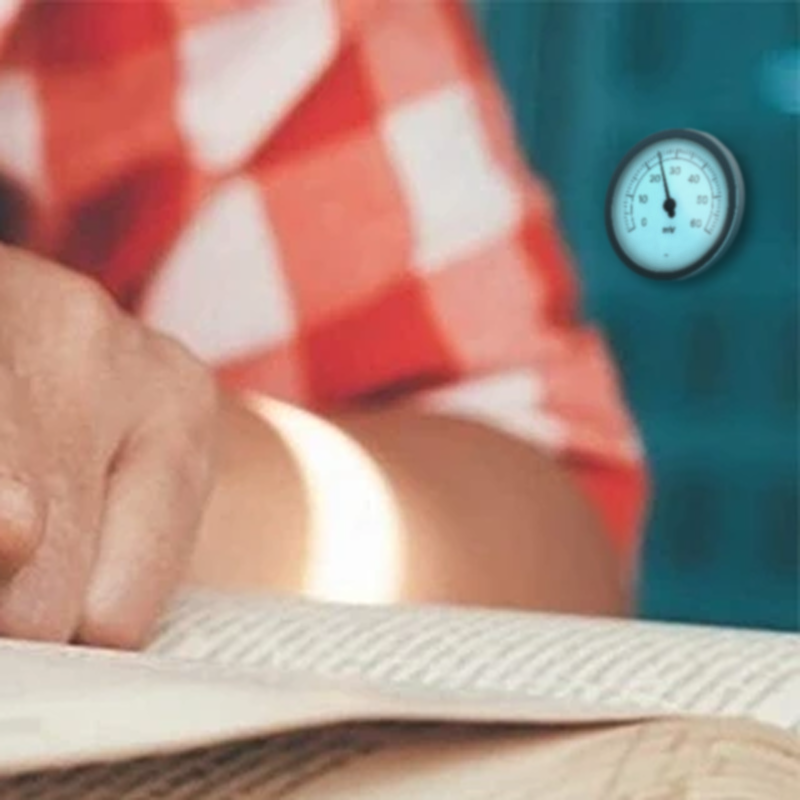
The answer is 25 mV
